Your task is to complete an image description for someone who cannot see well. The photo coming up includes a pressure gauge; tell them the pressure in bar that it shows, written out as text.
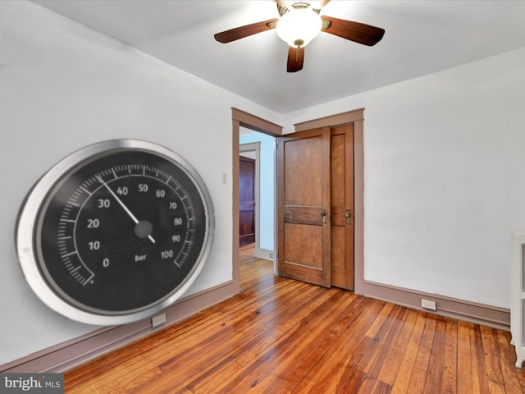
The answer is 35 bar
